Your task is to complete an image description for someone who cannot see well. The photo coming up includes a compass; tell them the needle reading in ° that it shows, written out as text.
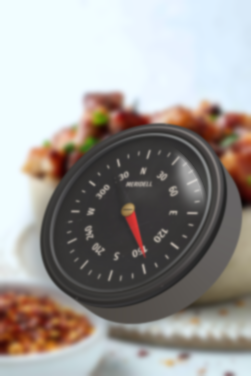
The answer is 145 °
